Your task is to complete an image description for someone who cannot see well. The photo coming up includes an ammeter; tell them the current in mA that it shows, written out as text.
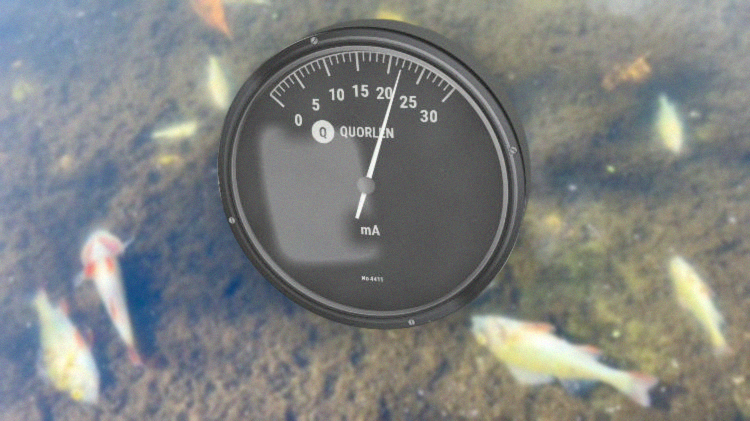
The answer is 22 mA
